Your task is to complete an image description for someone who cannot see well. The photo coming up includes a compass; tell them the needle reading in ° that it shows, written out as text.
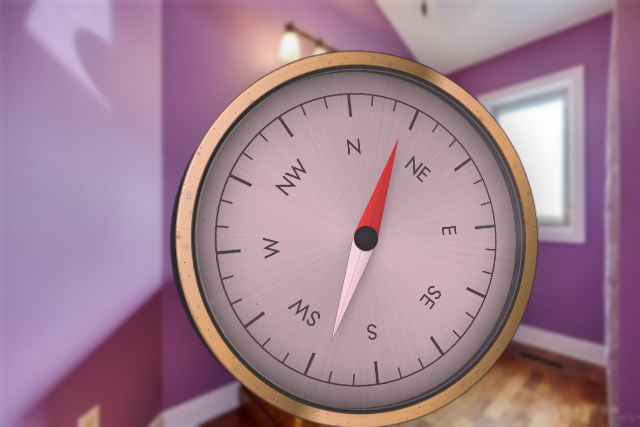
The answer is 25 °
